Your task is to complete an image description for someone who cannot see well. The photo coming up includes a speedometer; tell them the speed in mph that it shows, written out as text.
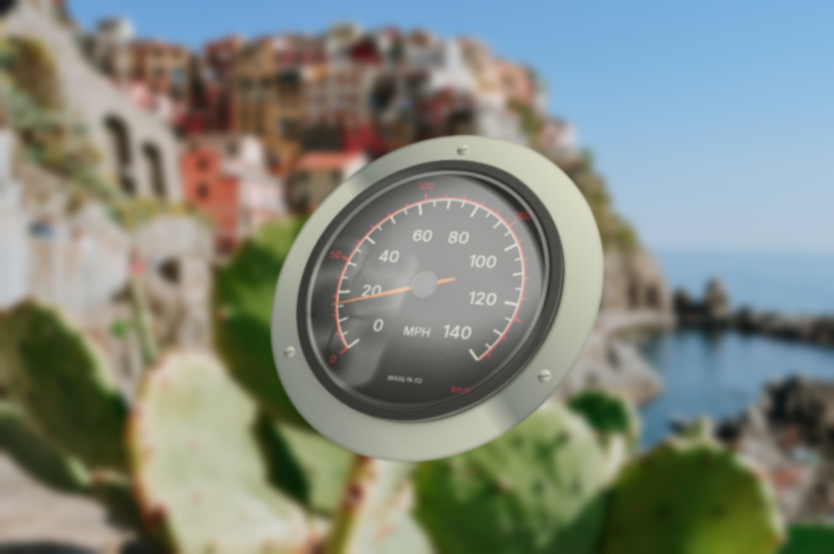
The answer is 15 mph
